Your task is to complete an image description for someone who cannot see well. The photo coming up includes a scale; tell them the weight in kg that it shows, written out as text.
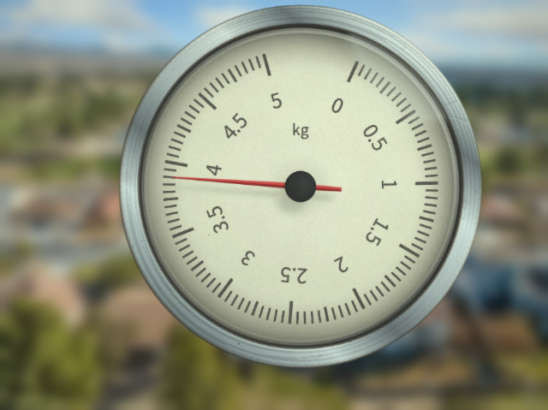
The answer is 3.9 kg
